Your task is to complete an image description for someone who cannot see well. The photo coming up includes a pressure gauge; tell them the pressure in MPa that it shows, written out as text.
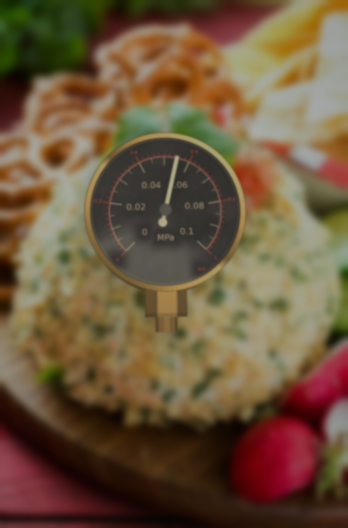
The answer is 0.055 MPa
